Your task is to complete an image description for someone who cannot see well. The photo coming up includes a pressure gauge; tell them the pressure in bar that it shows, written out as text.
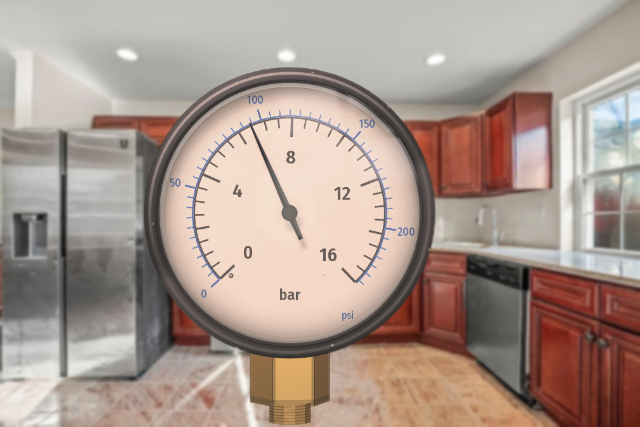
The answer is 6.5 bar
